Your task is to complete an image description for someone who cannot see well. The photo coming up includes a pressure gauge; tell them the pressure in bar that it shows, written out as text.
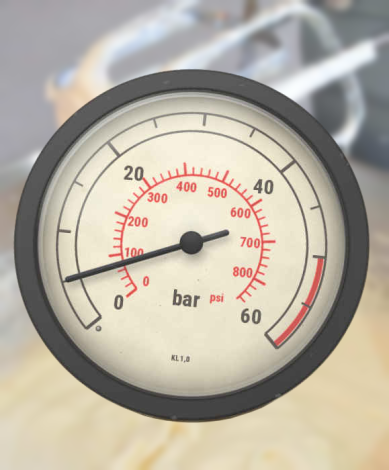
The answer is 5 bar
